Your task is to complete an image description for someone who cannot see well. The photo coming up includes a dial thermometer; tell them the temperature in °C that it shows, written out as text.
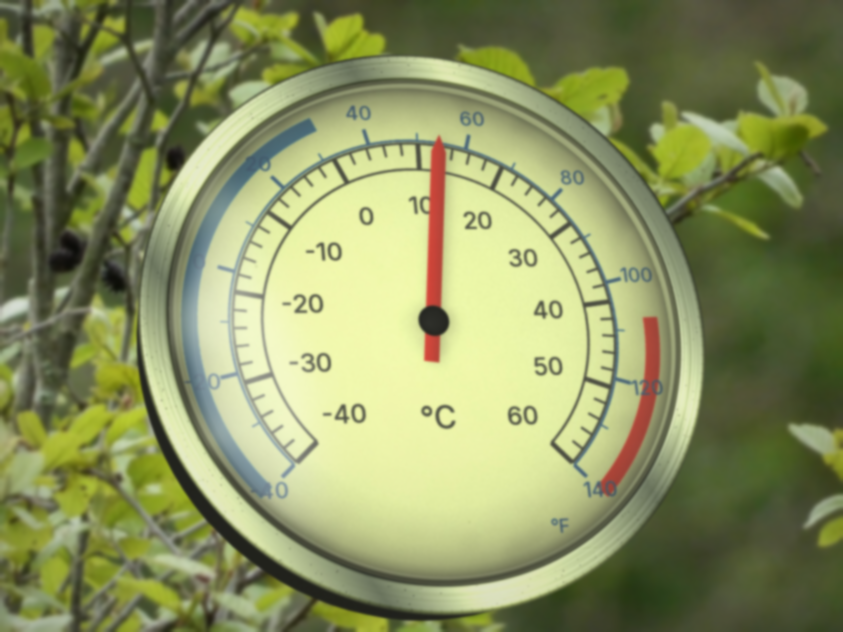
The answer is 12 °C
